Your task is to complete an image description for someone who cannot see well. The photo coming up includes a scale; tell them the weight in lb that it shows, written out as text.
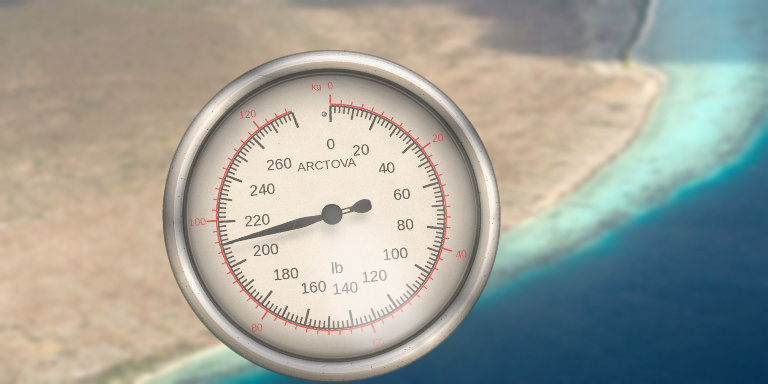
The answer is 210 lb
